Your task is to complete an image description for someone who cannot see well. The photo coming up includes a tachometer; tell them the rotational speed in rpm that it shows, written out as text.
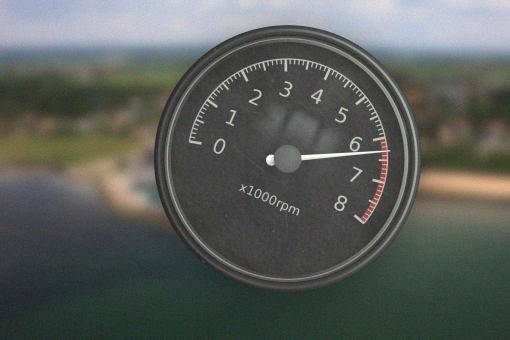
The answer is 6300 rpm
